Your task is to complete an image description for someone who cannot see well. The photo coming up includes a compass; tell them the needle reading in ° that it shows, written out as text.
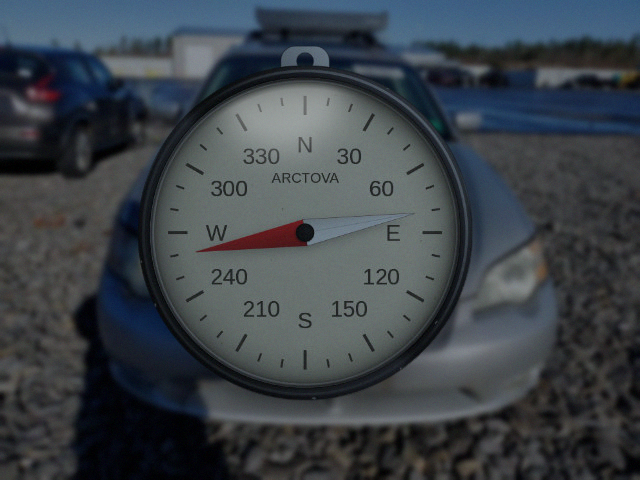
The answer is 260 °
